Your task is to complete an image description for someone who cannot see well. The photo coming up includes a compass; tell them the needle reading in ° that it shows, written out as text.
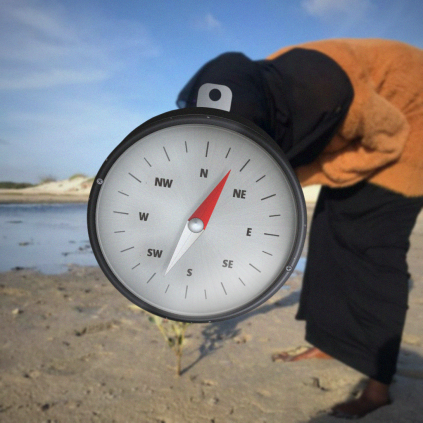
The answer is 22.5 °
